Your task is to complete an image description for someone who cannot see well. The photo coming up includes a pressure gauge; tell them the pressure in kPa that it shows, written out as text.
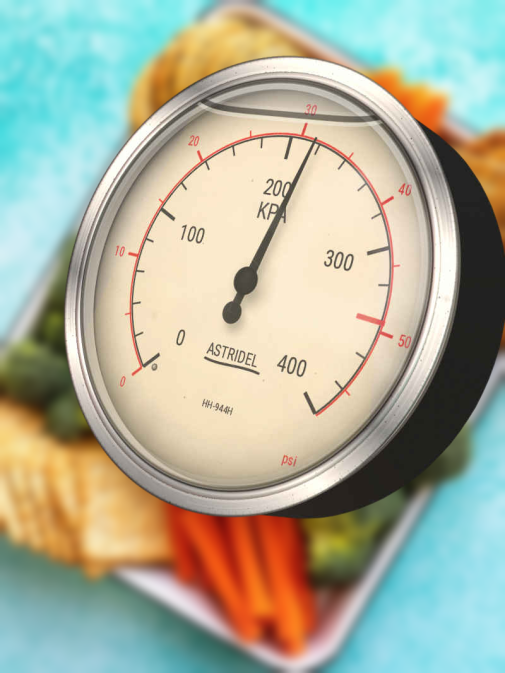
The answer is 220 kPa
